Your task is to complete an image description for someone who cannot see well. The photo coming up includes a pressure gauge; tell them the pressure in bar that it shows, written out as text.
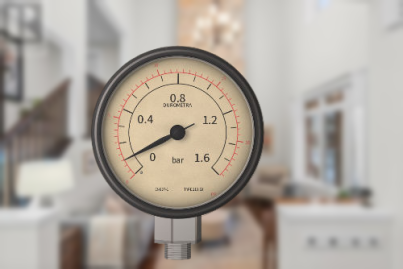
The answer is 0.1 bar
